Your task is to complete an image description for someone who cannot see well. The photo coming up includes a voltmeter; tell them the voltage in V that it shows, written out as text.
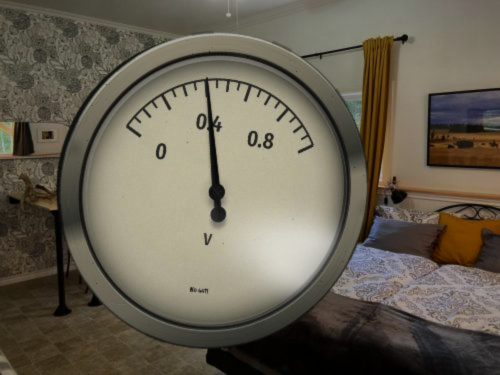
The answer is 0.4 V
